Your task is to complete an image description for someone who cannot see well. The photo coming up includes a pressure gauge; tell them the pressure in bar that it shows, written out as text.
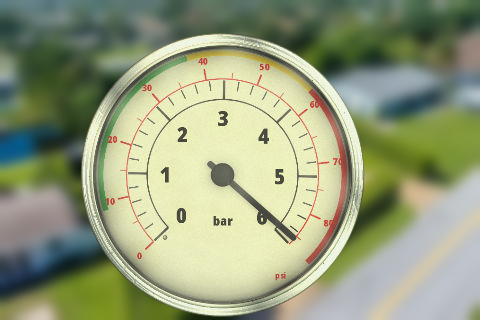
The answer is 5.9 bar
